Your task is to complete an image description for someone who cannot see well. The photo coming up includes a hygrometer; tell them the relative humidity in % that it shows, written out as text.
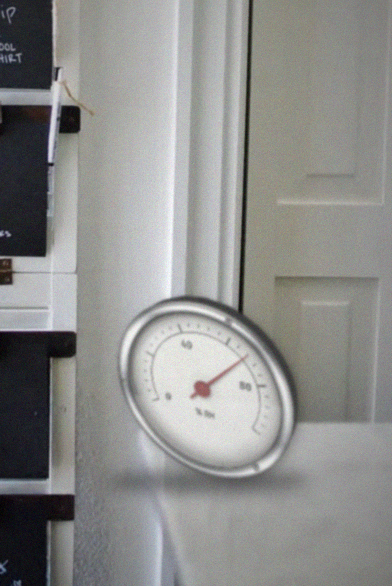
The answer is 68 %
